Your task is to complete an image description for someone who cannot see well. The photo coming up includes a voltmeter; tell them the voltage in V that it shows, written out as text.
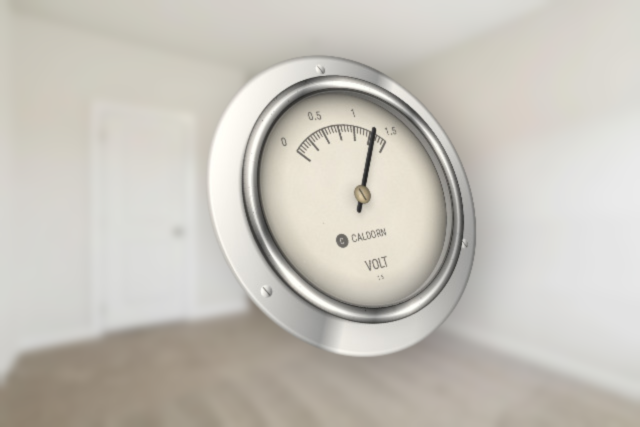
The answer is 1.25 V
